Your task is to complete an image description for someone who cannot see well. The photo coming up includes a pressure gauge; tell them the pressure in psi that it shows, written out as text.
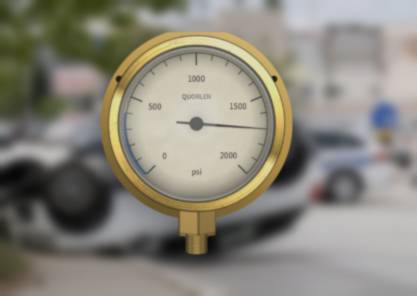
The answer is 1700 psi
